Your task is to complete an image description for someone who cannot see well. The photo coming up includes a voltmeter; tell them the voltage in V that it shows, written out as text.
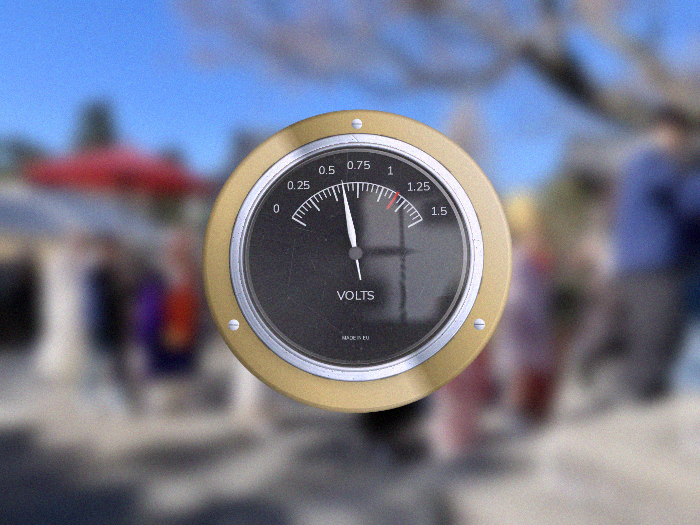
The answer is 0.6 V
